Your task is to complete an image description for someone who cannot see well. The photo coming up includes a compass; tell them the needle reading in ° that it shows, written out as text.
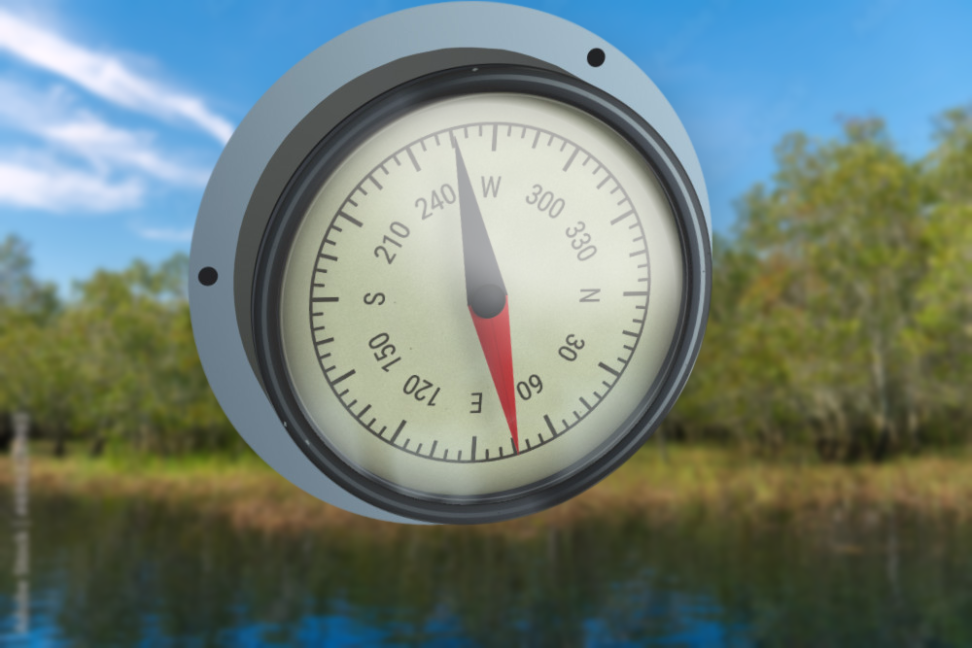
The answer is 75 °
